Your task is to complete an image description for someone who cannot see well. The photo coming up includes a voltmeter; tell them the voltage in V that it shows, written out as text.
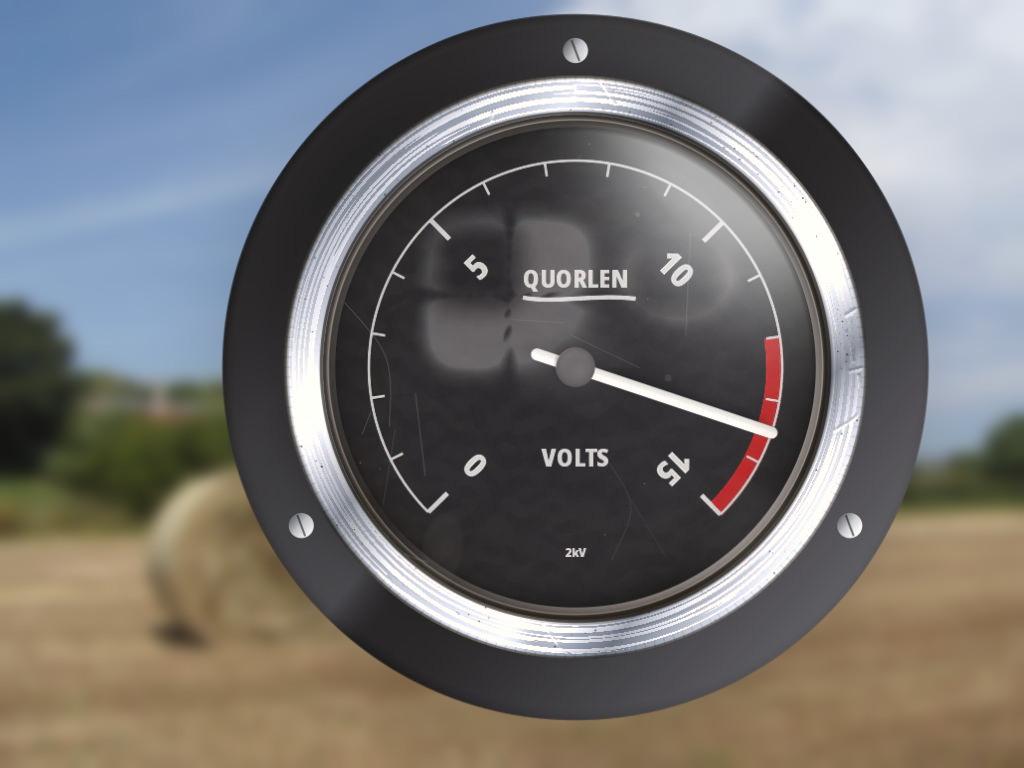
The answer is 13.5 V
